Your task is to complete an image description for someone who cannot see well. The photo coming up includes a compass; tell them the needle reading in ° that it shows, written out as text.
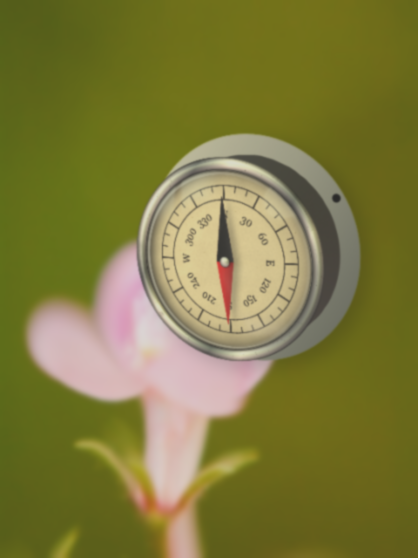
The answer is 180 °
